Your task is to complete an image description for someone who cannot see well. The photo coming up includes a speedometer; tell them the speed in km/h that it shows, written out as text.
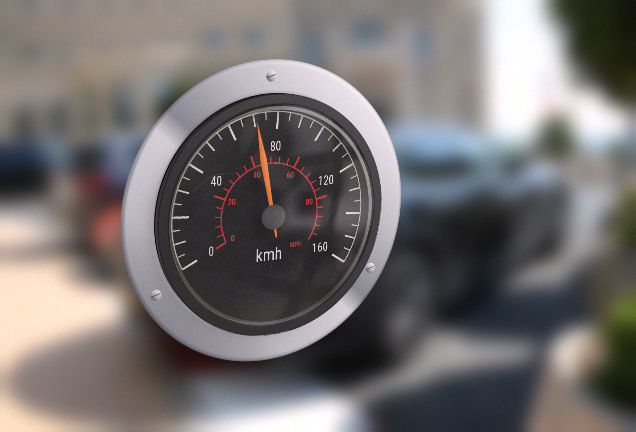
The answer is 70 km/h
